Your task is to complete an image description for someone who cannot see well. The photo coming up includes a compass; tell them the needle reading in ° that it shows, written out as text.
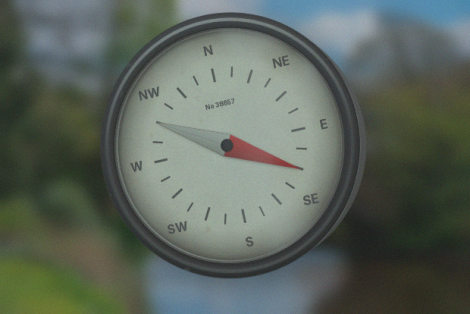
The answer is 120 °
